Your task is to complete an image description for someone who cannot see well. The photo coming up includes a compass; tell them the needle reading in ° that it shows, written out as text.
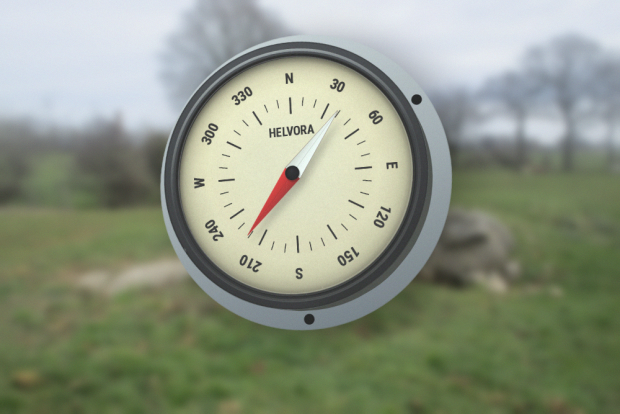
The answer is 220 °
